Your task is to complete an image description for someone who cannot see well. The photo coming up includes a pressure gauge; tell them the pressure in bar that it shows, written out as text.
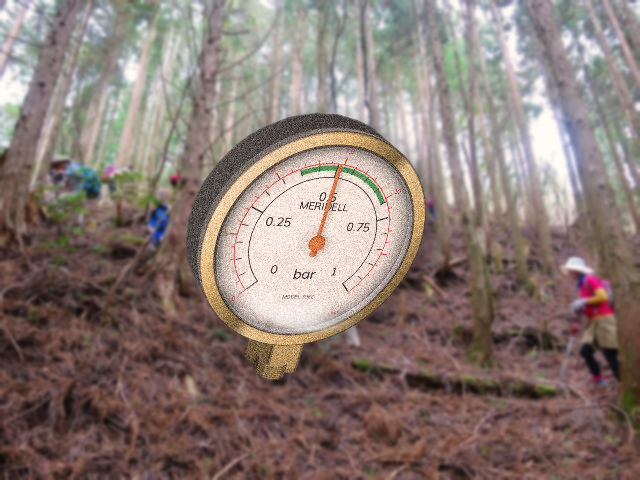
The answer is 0.5 bar
